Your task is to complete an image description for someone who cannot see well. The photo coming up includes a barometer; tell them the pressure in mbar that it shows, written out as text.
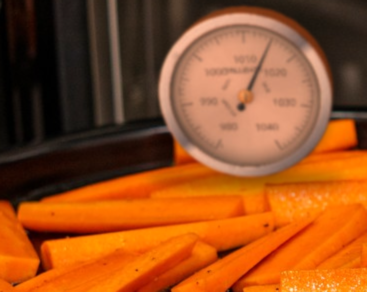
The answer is 1015 mbar
